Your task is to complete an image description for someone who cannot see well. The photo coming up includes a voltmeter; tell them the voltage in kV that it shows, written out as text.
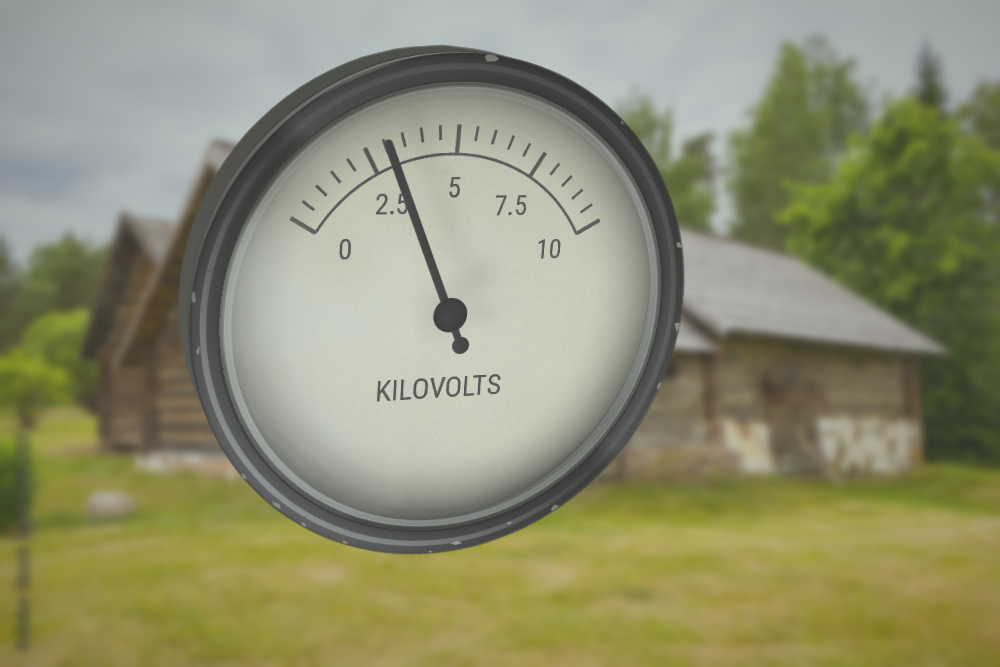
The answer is 3 kV
